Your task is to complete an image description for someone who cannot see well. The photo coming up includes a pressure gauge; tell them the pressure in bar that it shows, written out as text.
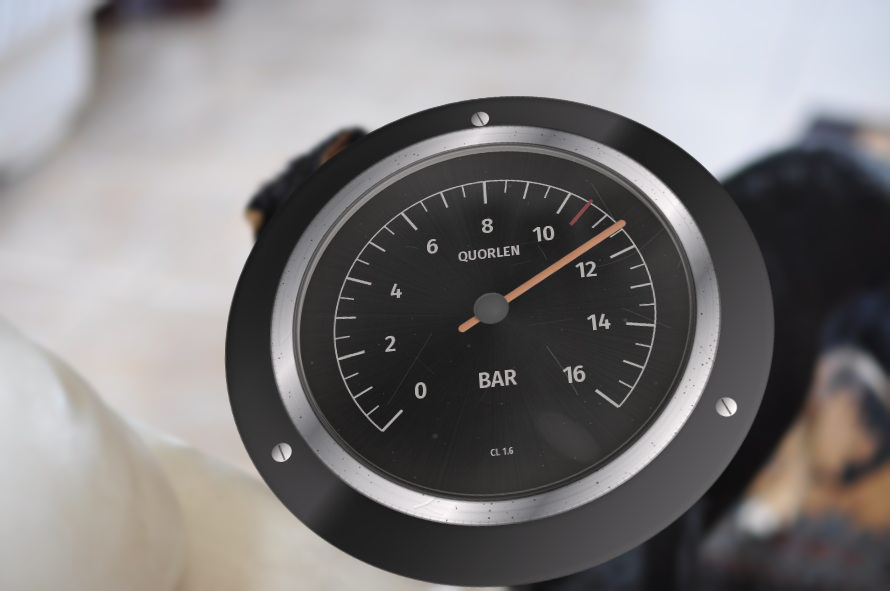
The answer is 11.5 bar
